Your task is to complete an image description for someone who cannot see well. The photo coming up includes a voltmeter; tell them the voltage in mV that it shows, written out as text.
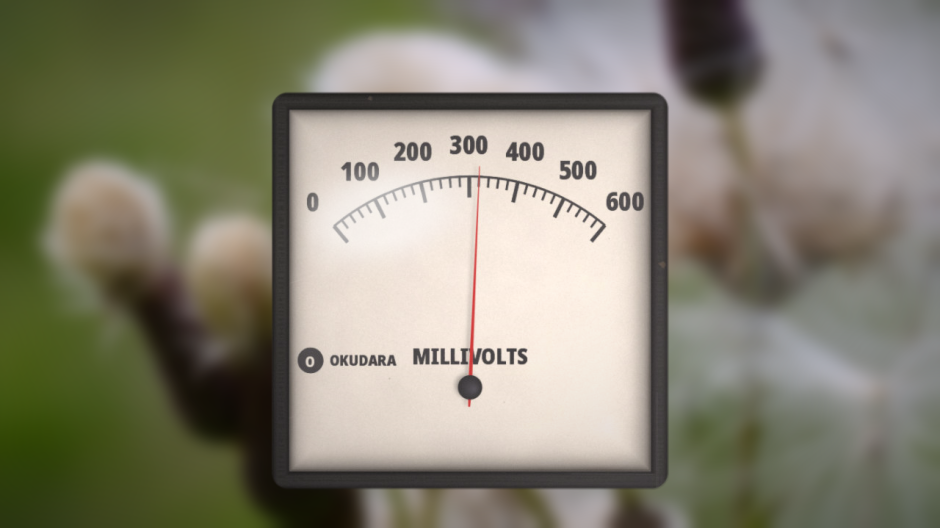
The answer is 320 mV
